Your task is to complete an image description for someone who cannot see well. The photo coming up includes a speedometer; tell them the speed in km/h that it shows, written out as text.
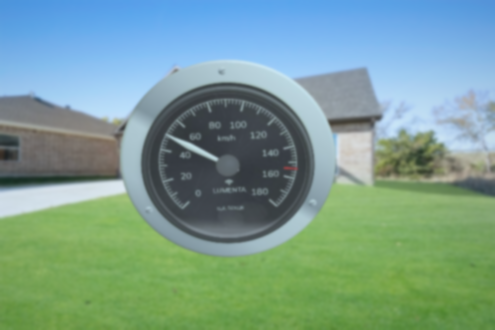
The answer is 50 km/h
